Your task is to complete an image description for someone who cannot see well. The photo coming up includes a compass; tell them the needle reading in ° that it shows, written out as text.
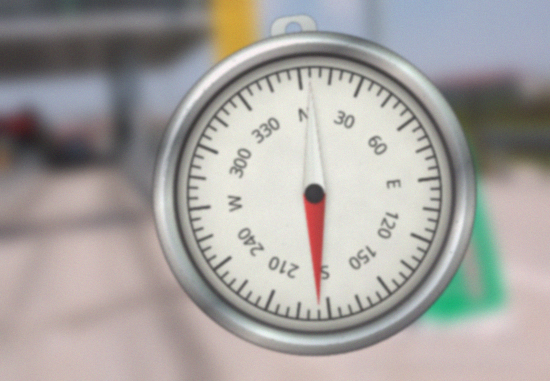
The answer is 185 °
